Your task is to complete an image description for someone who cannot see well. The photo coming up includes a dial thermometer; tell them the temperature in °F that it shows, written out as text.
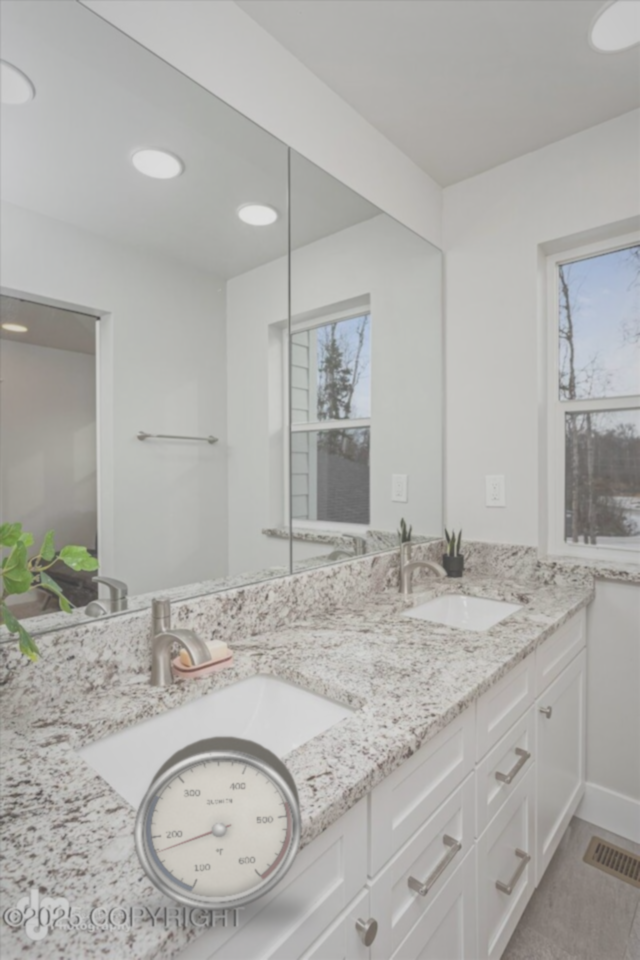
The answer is 180 °F
